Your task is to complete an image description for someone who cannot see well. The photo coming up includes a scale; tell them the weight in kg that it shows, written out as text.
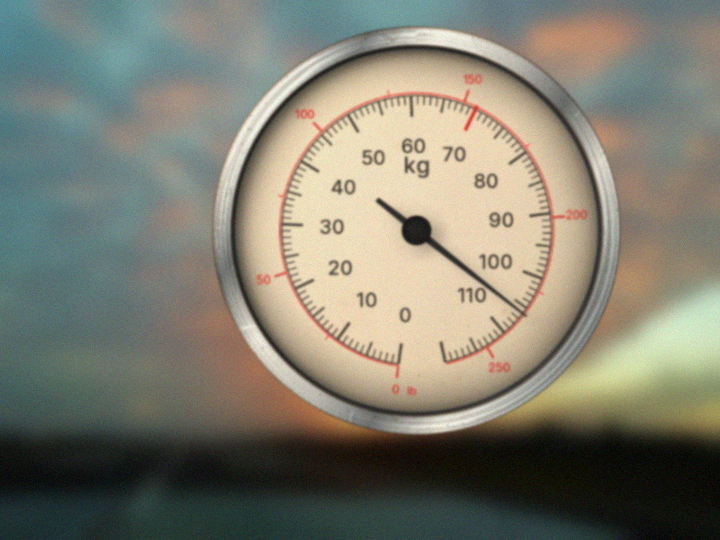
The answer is 106 kg
